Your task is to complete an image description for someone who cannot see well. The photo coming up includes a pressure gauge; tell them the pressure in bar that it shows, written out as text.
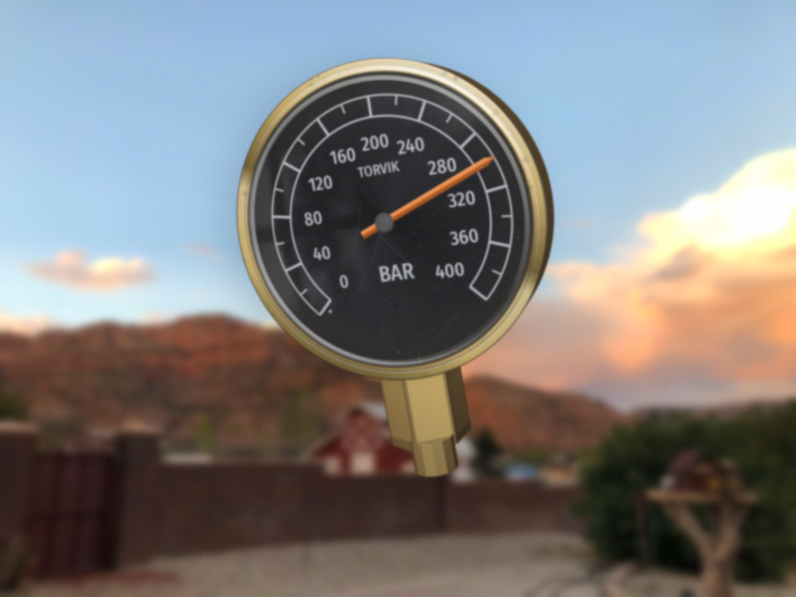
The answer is 300 bar
